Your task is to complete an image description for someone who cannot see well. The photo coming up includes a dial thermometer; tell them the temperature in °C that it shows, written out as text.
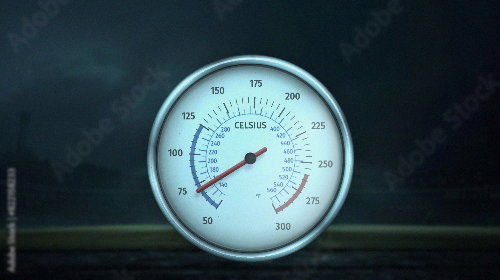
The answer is 70 °C
